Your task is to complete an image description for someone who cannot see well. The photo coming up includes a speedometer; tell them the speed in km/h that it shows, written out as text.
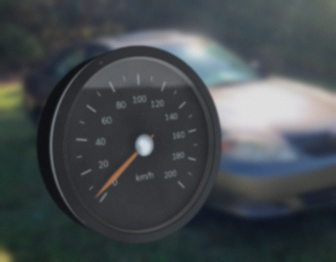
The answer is 5 km/h
